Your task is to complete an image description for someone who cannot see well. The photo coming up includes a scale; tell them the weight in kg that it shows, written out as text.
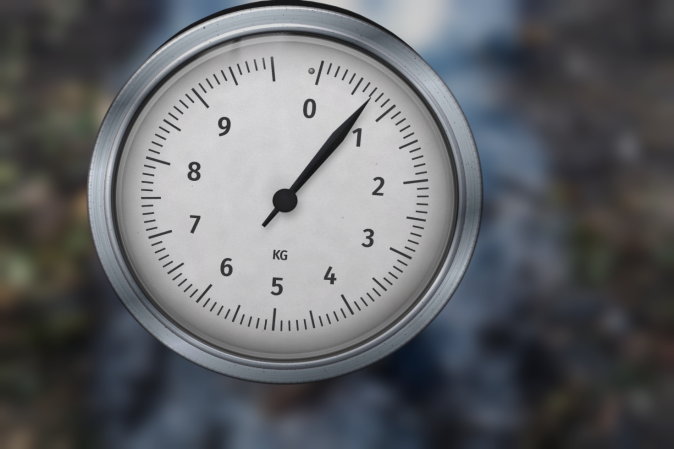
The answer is 0.7 kg
